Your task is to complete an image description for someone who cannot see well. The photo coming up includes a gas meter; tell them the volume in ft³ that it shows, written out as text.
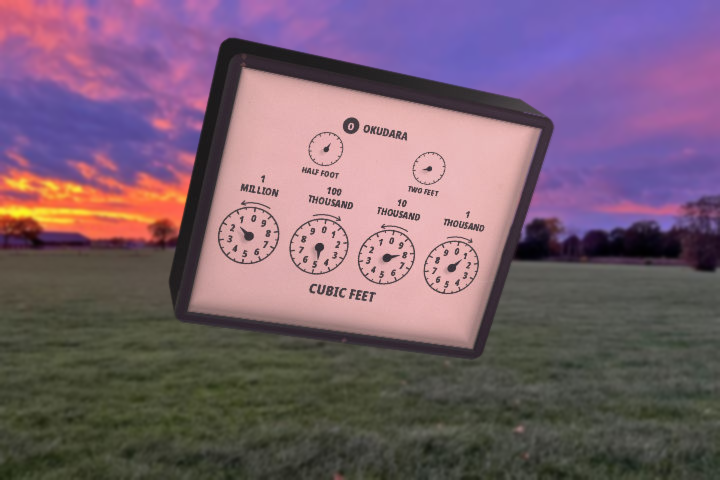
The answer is 148100 ft³
